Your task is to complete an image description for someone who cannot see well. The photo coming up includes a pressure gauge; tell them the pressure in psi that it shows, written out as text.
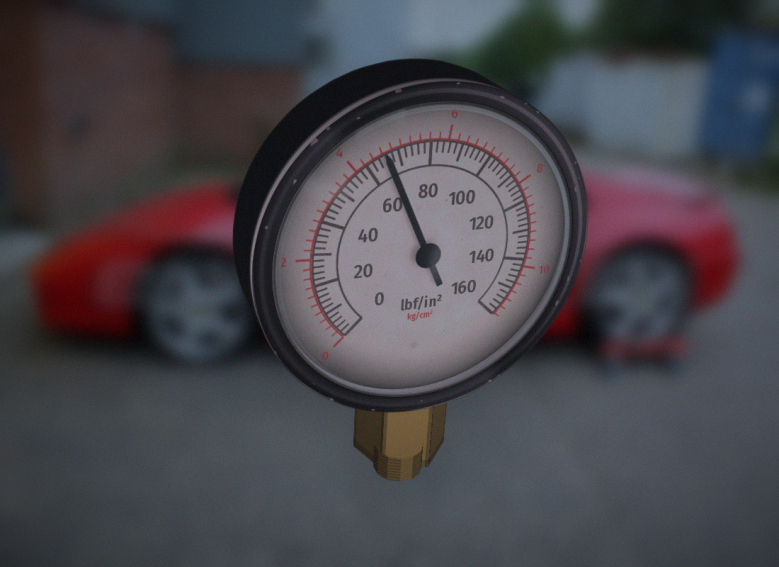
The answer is 66 psi
